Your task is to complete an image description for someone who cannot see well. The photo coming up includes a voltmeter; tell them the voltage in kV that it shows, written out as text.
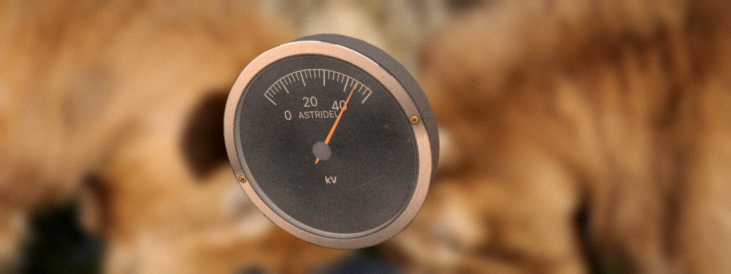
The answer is 44 kV
